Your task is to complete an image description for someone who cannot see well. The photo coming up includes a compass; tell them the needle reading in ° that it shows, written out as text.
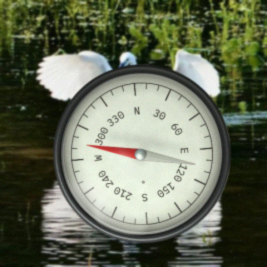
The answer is 285 °
